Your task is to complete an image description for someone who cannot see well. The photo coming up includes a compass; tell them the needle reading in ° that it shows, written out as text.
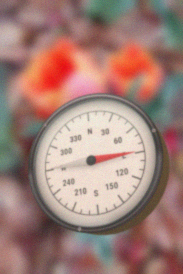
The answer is 90 °
